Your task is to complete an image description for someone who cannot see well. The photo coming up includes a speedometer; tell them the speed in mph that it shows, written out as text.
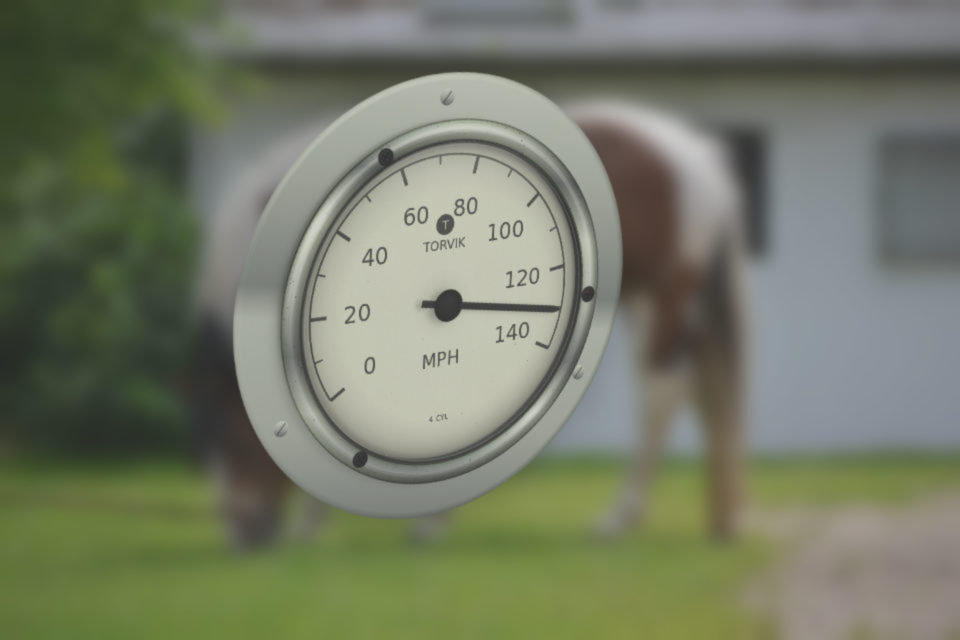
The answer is 130 mph
